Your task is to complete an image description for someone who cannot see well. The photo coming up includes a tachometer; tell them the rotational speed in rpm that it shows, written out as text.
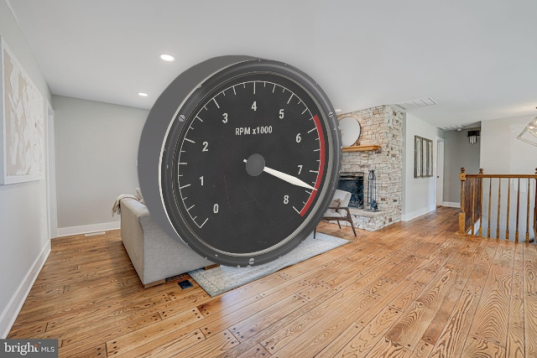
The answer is 7375 rpm
